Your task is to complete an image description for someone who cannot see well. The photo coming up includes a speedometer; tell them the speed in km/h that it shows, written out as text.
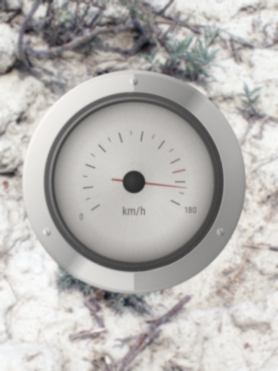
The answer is 165 km/h
